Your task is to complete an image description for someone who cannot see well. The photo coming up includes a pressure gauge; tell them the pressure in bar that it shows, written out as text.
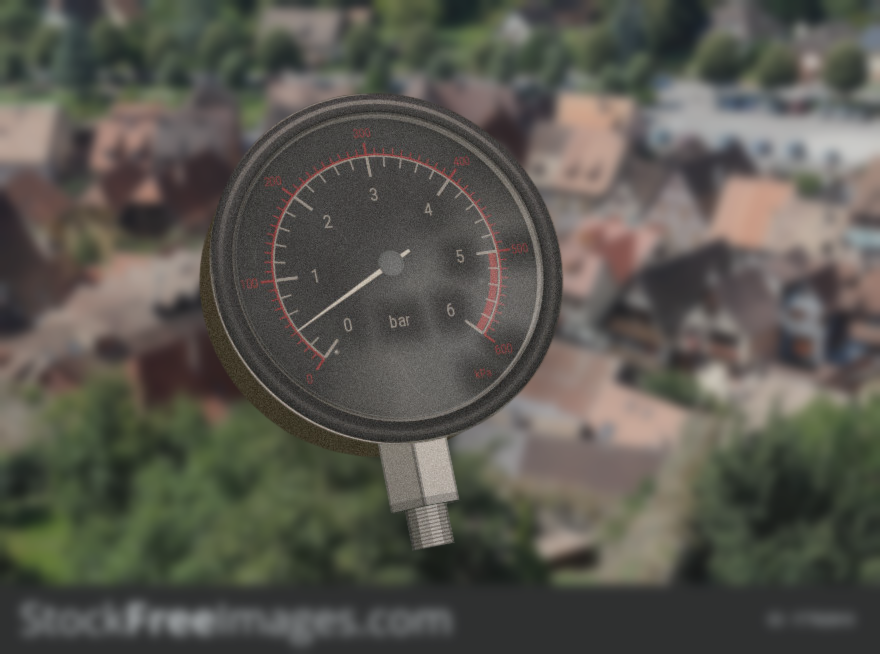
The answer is 0.4 bar
